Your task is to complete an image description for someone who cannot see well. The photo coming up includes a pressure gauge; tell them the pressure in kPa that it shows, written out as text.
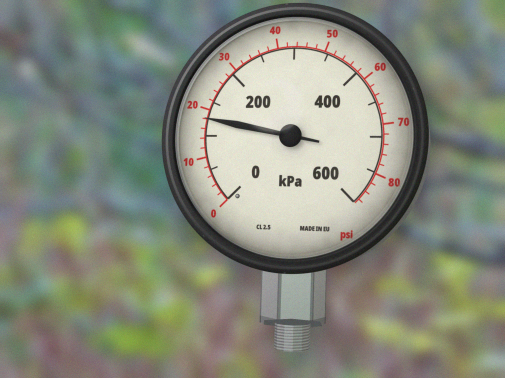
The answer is 125 kPa
